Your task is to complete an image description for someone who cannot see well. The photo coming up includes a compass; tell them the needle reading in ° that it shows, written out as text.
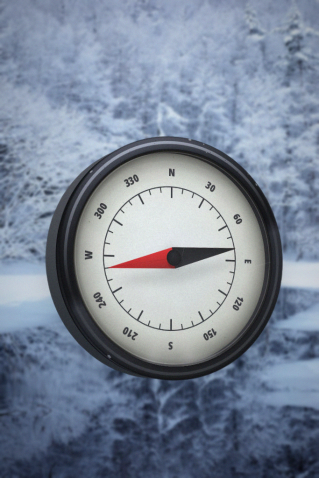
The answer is 260 °
